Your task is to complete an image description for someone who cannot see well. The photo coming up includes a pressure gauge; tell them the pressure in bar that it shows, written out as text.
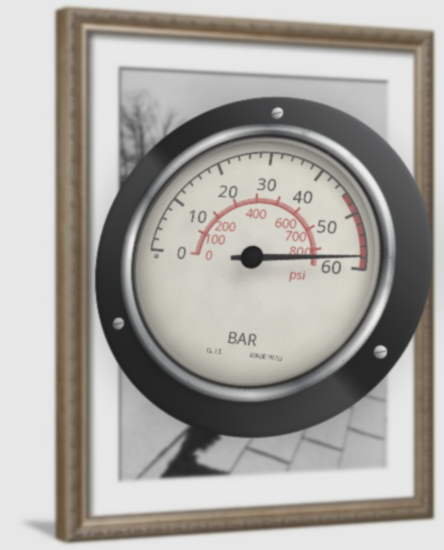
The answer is 58 bar
